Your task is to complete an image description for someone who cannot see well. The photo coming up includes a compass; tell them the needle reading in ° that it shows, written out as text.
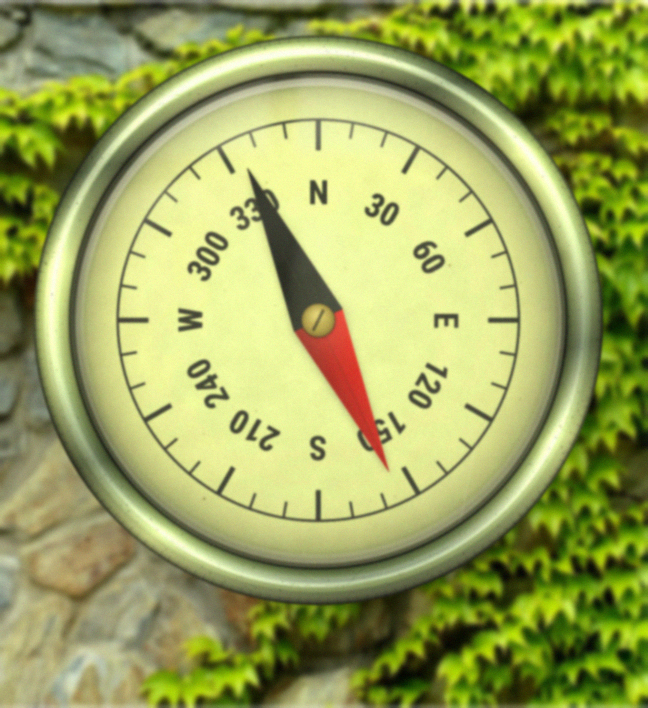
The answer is 155 °
